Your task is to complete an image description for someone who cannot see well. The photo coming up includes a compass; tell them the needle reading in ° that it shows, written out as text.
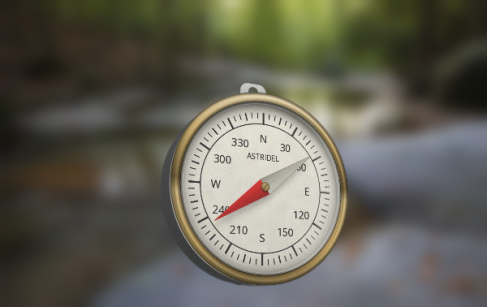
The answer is 235 °
